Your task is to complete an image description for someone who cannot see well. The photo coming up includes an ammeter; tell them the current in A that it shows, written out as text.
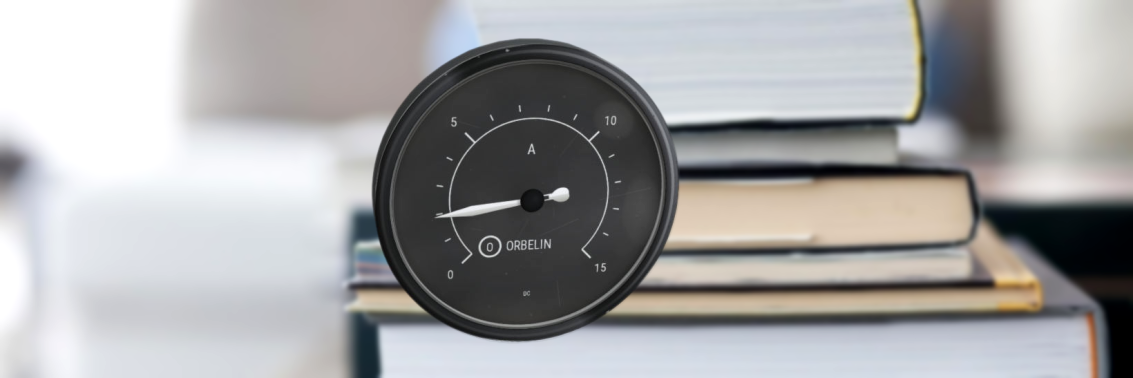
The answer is 2 A
